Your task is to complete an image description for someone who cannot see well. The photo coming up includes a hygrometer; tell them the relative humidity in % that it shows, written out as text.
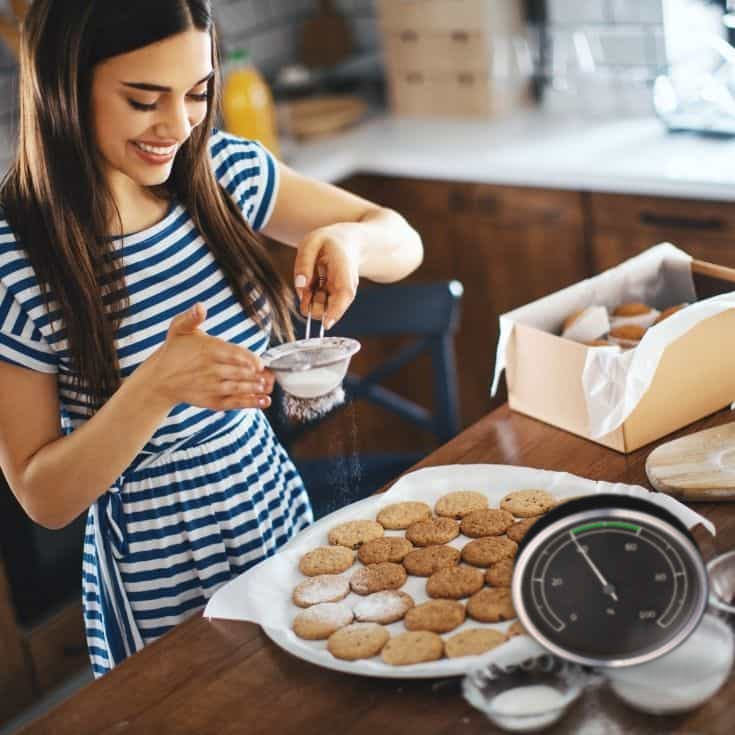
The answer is 40 %
